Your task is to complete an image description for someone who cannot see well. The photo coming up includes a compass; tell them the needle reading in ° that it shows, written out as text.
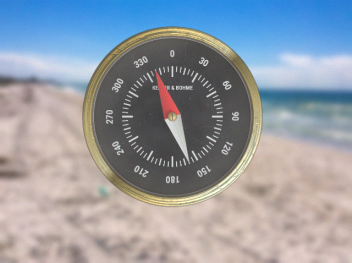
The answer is 340 °
